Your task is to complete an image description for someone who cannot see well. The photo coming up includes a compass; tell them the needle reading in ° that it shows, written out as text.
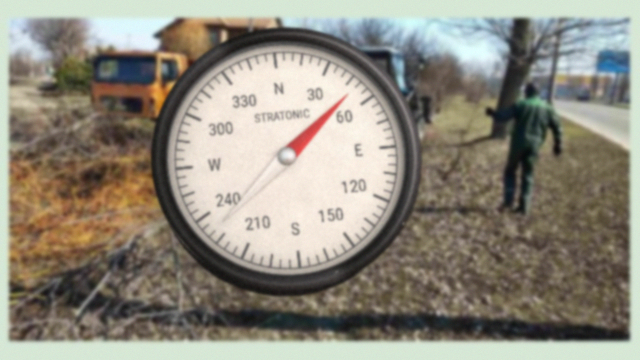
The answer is 50 °
